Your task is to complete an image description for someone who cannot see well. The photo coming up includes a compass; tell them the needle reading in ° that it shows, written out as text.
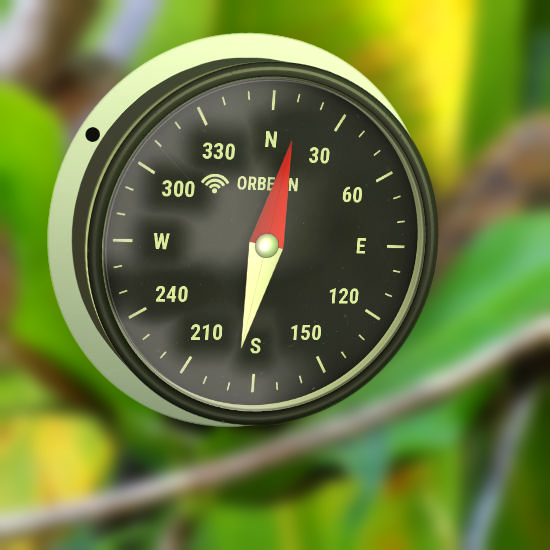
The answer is 10 °
